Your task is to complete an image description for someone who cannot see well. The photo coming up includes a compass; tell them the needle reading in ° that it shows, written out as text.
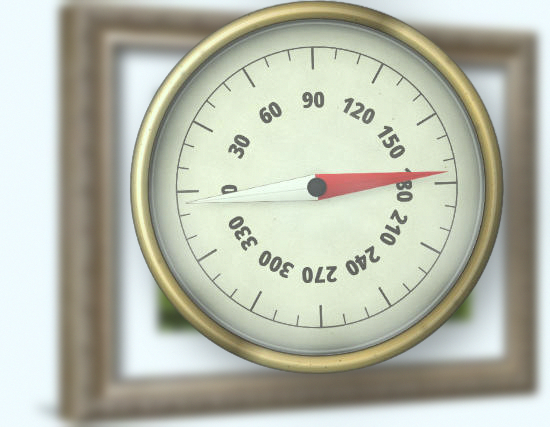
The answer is 175 °
